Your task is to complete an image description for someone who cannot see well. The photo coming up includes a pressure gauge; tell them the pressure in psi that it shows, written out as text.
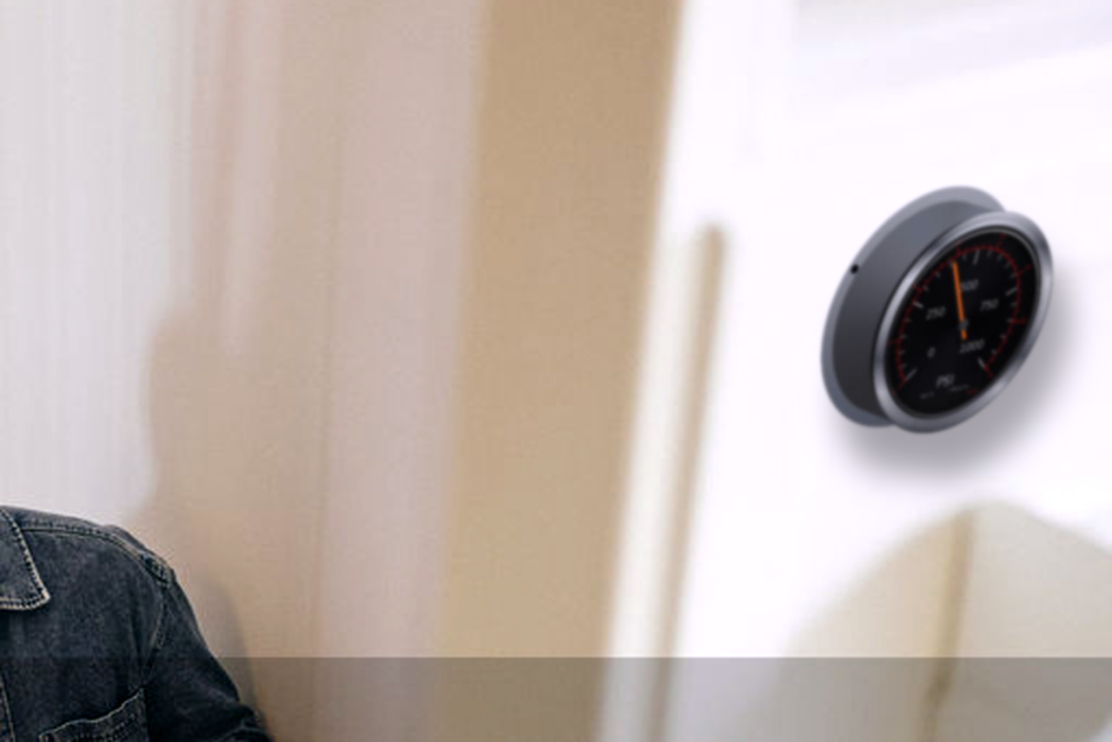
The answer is 400 psi
